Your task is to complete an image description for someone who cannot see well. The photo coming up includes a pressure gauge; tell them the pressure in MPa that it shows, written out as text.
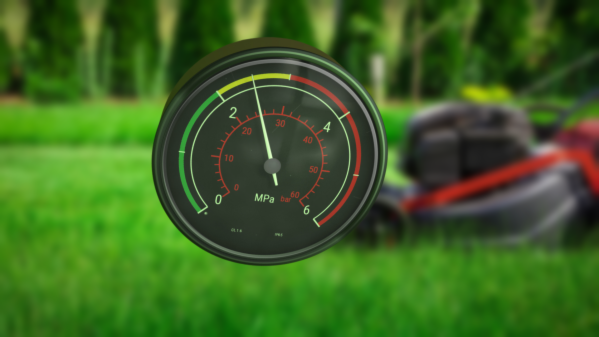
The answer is 2.5 MPa
